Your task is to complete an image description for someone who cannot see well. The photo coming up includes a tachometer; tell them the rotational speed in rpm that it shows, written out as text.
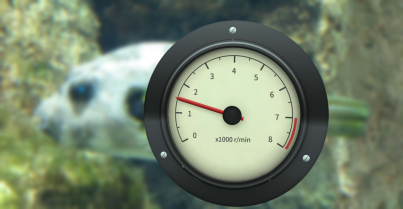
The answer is 1500 rpm
